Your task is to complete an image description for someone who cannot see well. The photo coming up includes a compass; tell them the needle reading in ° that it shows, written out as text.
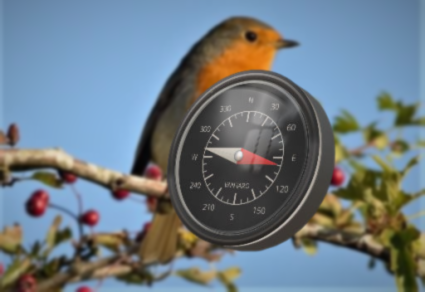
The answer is 100 °
